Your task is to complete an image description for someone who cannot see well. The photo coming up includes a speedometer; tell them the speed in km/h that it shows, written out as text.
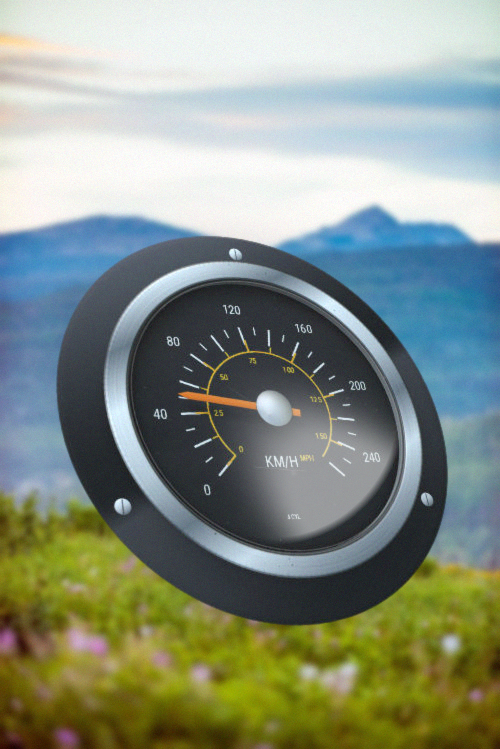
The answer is 50 km/h
